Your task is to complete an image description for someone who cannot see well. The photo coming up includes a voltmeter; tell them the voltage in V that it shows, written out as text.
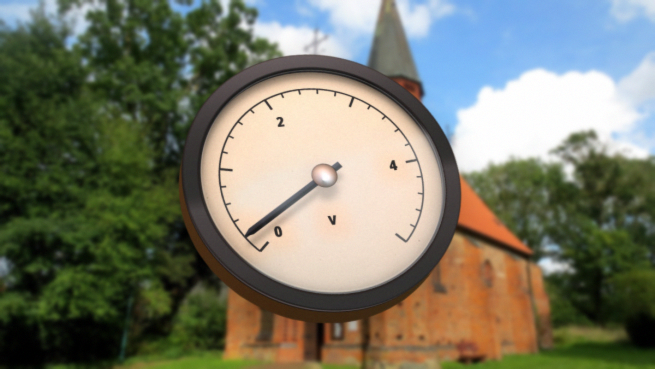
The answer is 0.2 V
